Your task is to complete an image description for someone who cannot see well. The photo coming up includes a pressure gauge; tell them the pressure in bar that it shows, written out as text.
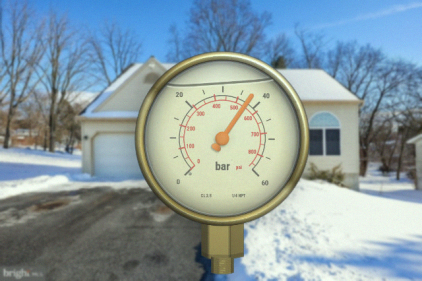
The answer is 37.5 bar
